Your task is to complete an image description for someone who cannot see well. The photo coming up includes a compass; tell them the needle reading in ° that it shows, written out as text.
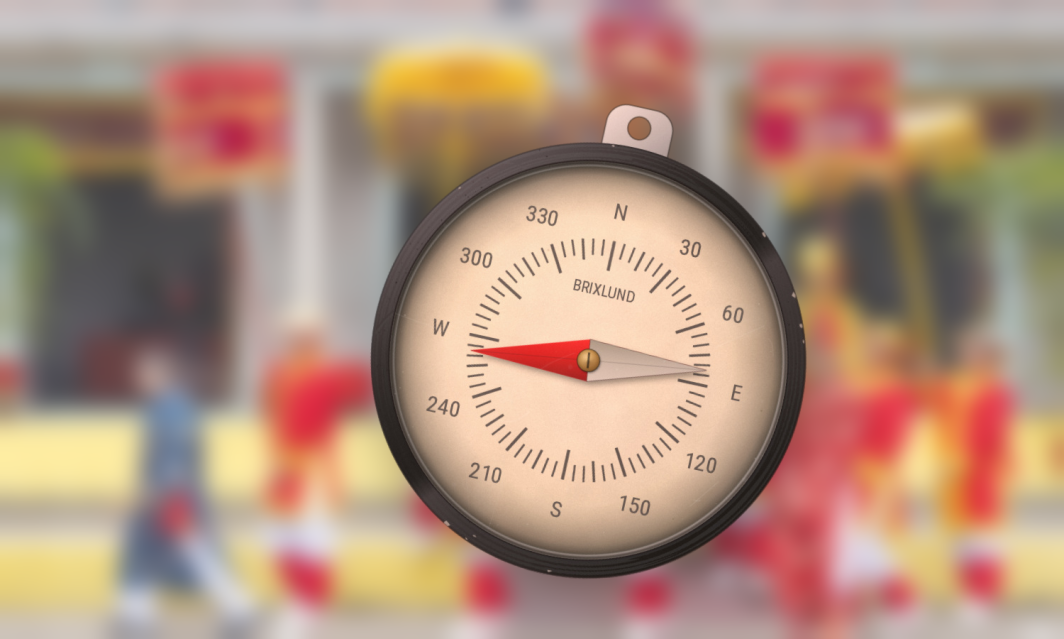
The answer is 262.5 °
